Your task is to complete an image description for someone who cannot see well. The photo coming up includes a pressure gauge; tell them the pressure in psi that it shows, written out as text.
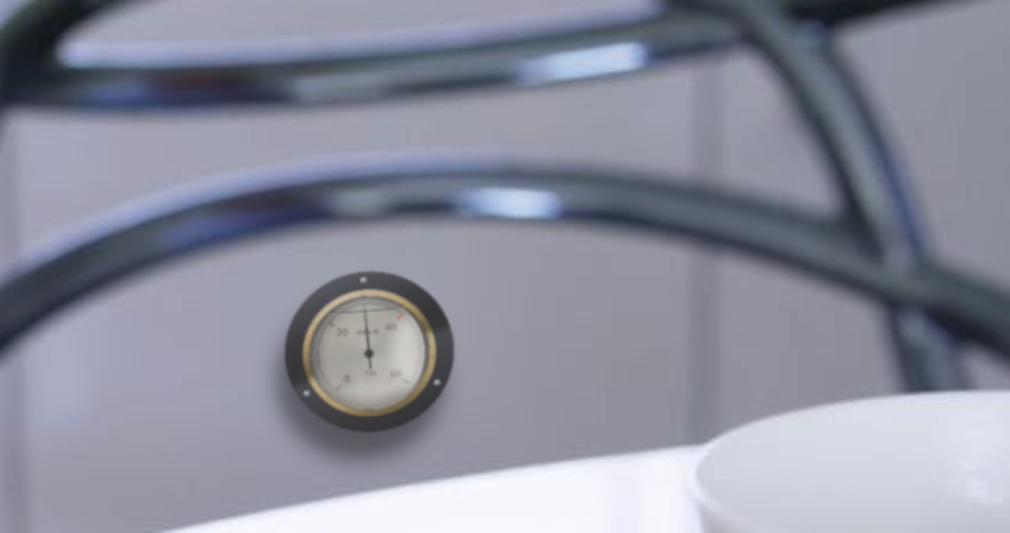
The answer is 30 psi
